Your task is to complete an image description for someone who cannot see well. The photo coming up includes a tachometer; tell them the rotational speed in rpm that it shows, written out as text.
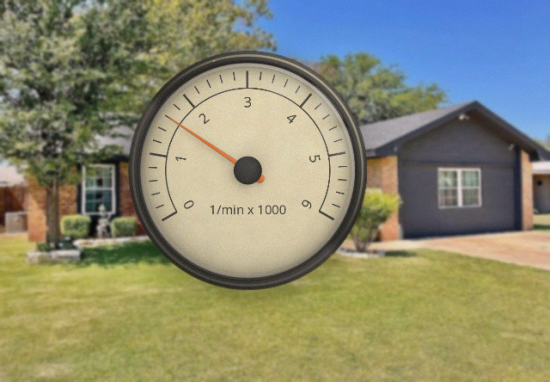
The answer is 1600 rpm
